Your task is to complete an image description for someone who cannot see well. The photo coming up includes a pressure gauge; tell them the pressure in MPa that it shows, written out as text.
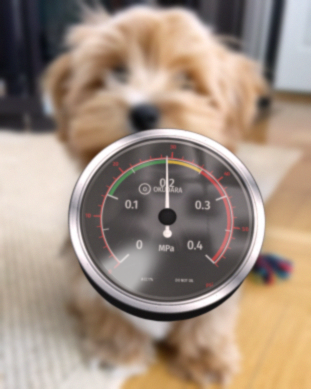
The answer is 0.2 MPa
